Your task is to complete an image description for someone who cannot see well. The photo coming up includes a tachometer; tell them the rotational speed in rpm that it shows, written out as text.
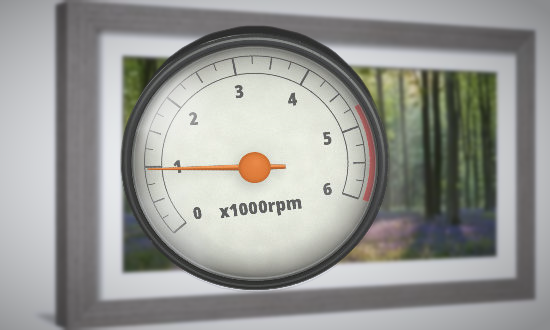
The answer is 1000 rpm
